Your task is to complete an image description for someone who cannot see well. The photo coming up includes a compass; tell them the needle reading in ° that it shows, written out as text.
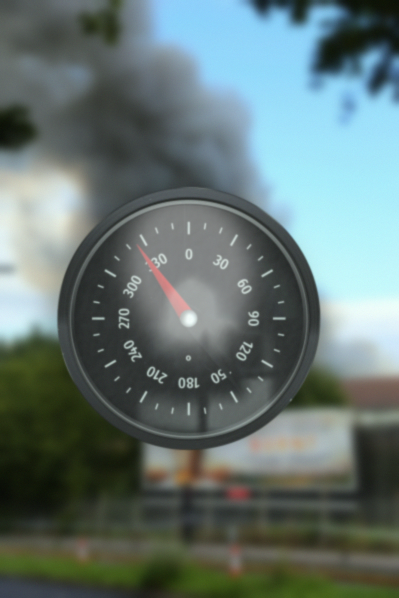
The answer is 325 °
